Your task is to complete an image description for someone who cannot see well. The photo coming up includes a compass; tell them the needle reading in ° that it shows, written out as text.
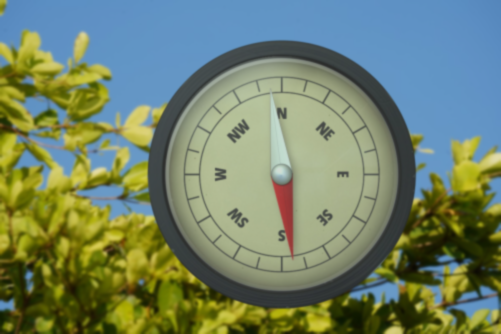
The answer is 172.5 °
